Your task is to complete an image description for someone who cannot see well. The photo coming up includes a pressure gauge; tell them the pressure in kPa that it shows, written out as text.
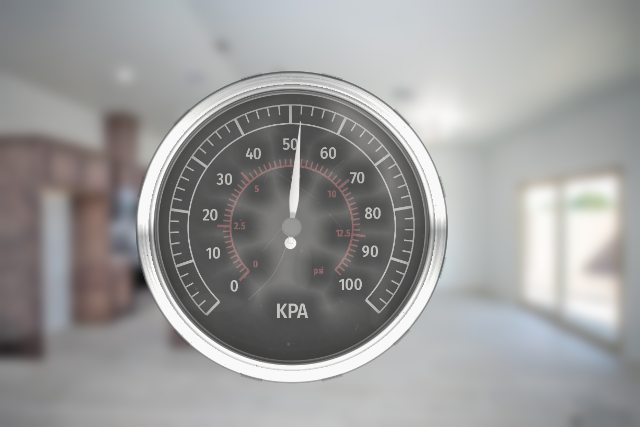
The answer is 52 kPa
